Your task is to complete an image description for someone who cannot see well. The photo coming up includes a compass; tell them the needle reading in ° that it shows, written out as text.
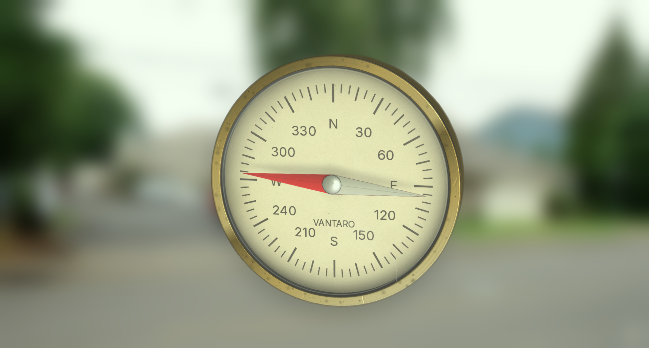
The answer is 275 °
